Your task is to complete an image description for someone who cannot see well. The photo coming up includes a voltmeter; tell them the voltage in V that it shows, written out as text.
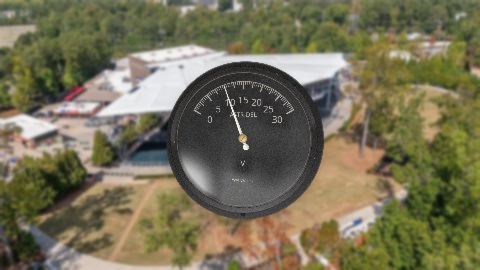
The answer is 10 V
